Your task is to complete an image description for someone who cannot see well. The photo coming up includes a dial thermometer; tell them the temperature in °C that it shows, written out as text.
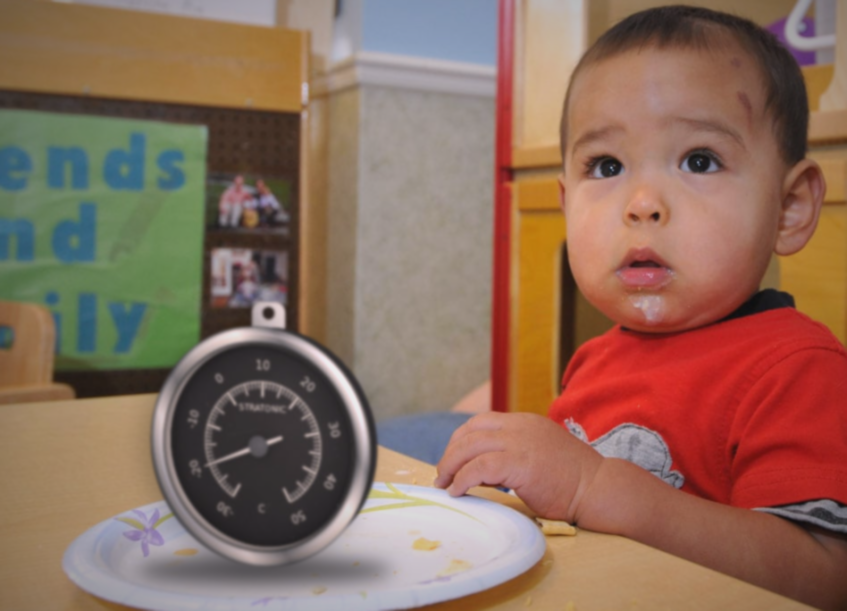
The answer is -20 °C
